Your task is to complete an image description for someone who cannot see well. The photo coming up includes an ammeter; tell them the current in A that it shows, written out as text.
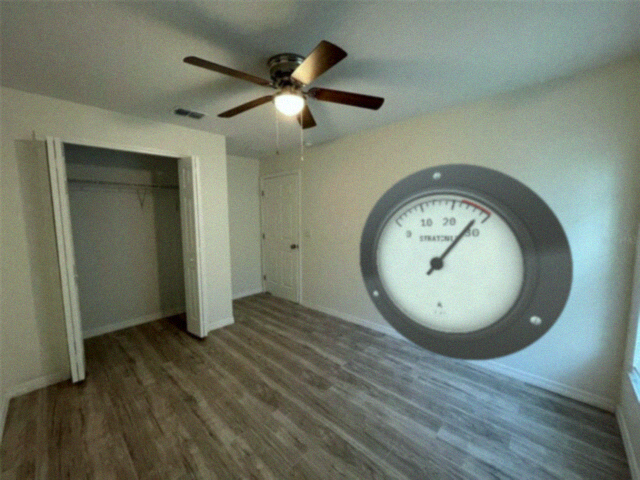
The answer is 28 A
